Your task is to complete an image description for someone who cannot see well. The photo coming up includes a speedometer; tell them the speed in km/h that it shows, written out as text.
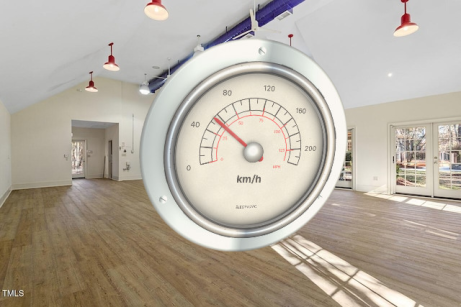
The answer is 55 km/h
